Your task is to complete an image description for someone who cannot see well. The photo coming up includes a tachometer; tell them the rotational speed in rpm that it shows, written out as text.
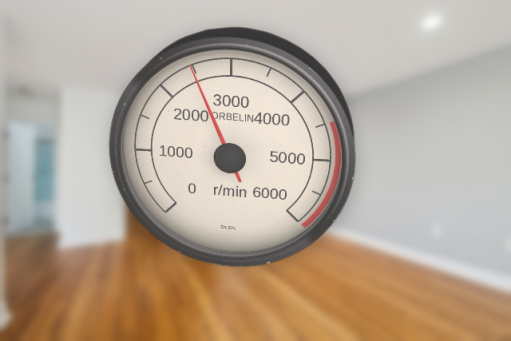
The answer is 2500 rpm
